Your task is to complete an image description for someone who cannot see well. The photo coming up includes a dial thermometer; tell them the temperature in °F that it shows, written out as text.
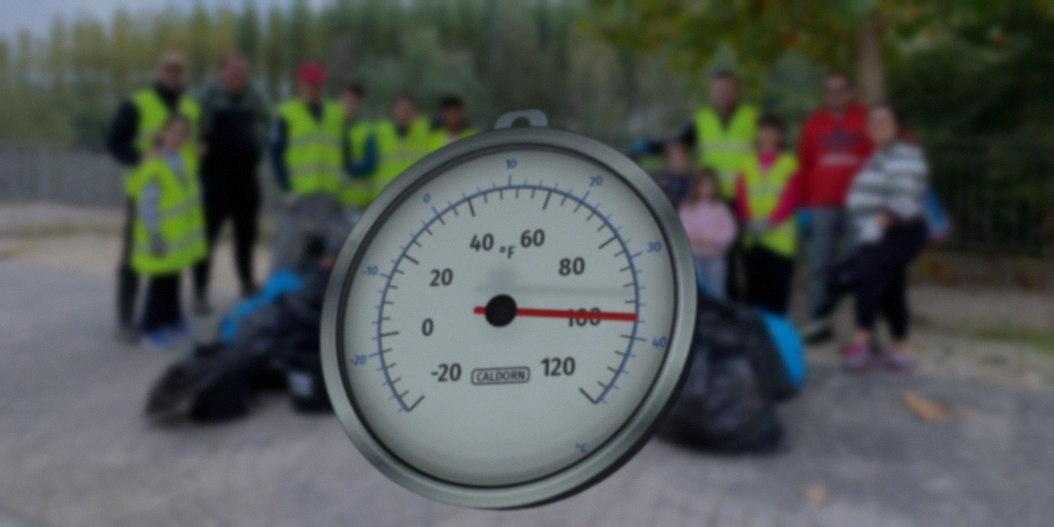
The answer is 100 °F
